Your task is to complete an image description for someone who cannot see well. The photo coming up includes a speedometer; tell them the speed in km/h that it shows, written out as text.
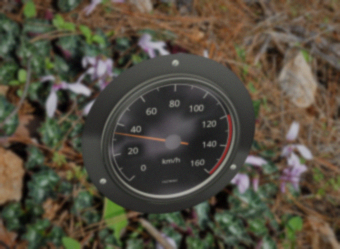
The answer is 35 km/h
